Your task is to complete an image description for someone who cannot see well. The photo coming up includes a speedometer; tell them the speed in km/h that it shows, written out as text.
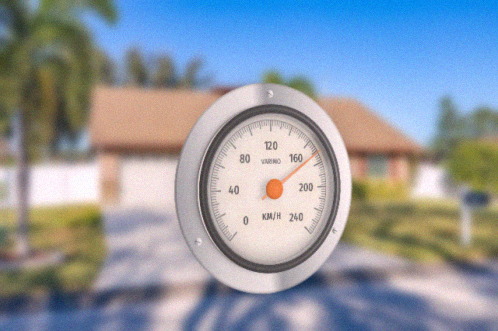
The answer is 170 km/h
